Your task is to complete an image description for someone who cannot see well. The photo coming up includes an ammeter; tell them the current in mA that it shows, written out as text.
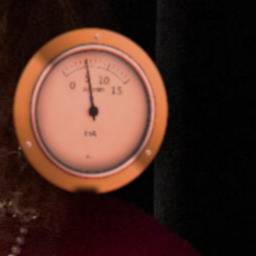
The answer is 5 mA
